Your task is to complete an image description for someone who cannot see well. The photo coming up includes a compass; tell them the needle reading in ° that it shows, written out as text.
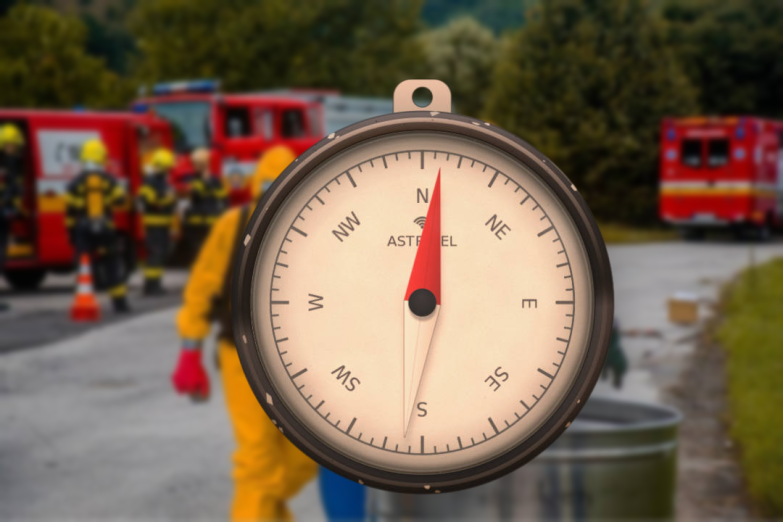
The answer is 7.5 °
